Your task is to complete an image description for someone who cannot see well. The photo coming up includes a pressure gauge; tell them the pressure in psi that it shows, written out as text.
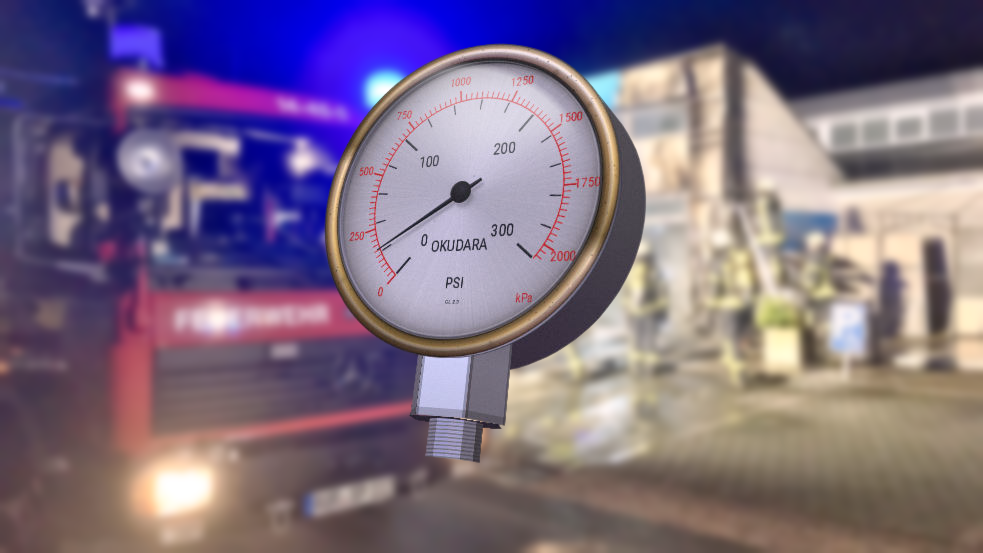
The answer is 20 psi
